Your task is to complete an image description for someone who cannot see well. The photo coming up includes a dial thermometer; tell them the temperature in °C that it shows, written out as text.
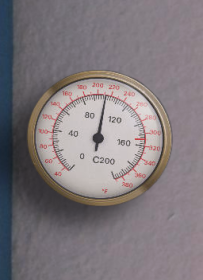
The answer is 100 °C
